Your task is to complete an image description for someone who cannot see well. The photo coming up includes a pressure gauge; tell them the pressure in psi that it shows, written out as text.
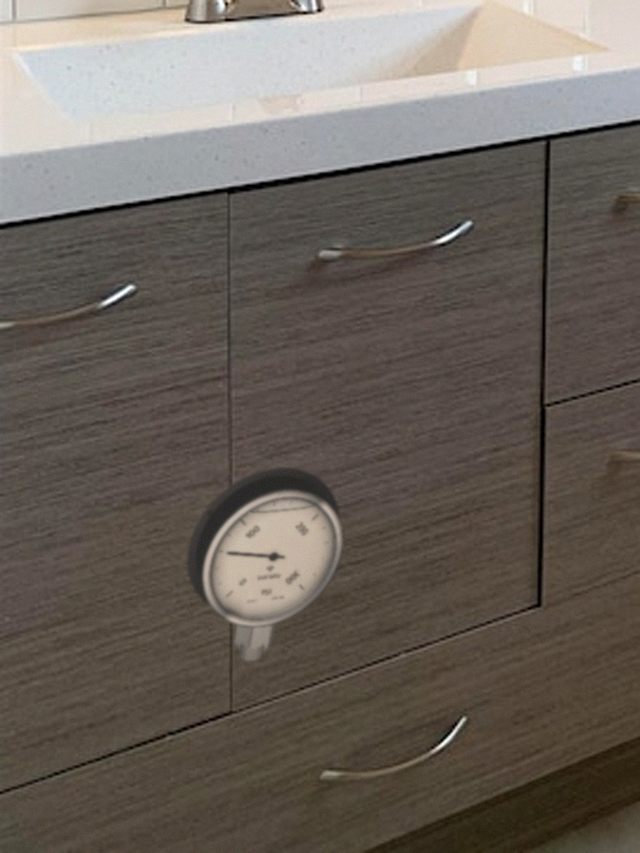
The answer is 60 psi
